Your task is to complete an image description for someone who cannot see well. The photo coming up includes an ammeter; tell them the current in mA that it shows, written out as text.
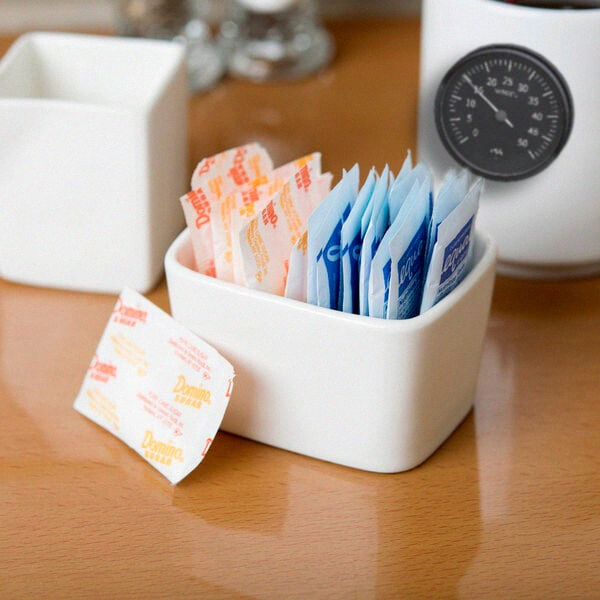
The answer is 15 mA
